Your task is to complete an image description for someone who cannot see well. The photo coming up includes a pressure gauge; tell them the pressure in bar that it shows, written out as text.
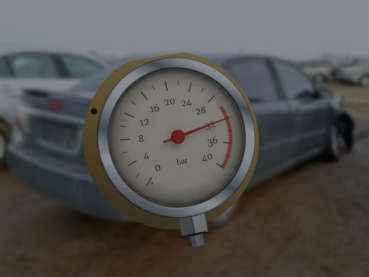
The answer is 32 bar
